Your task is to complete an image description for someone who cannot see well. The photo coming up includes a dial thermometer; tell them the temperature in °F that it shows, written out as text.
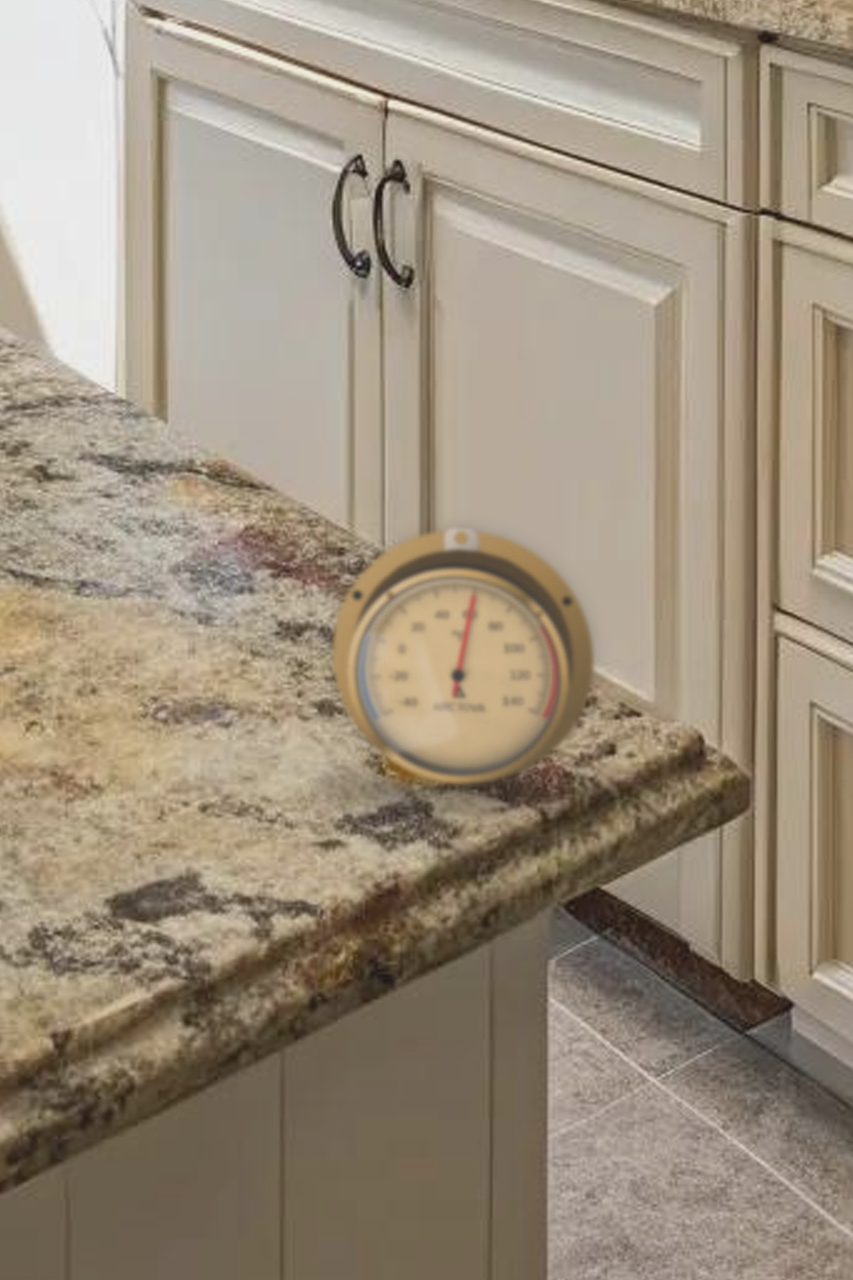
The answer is 60 °F
